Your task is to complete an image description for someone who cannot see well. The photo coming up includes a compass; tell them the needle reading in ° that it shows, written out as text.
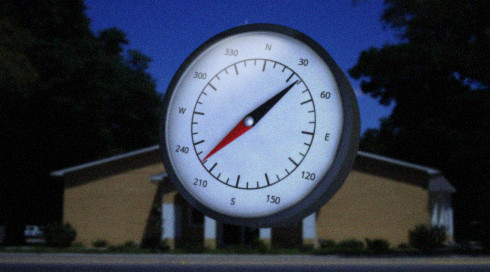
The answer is 220 °
